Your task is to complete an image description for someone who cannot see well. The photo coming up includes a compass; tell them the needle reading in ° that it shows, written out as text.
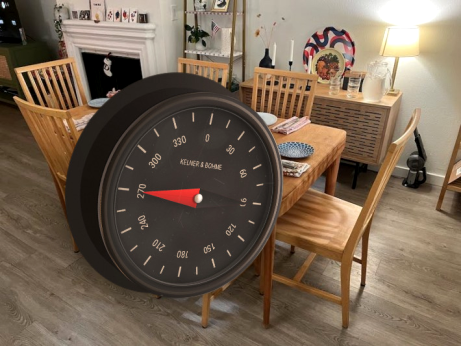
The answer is 270 °
